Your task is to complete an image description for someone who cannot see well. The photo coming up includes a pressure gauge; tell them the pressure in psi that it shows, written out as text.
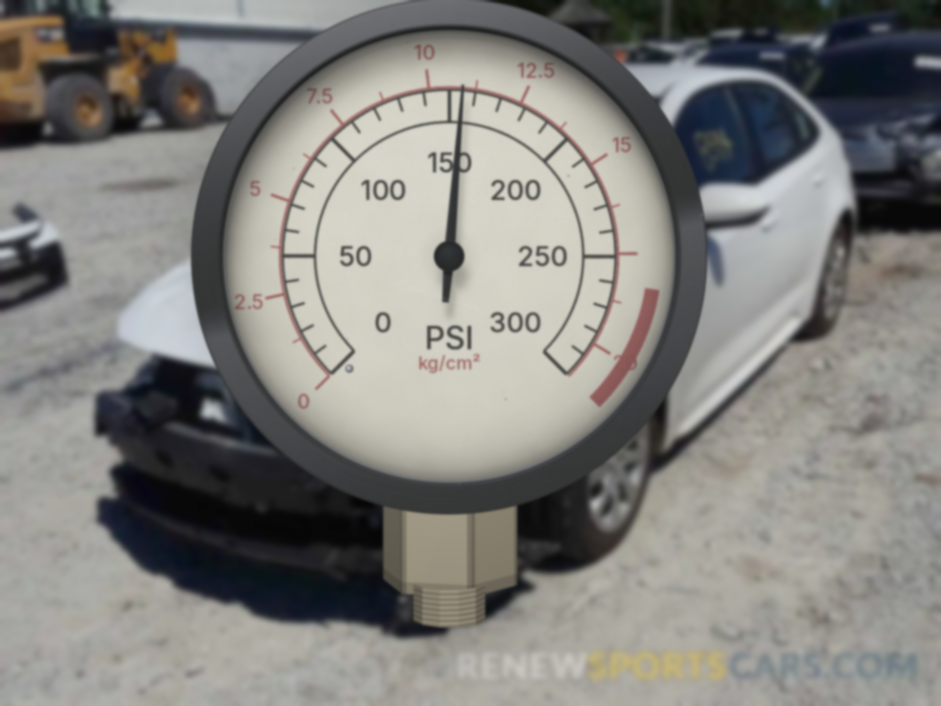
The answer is 155 psi
